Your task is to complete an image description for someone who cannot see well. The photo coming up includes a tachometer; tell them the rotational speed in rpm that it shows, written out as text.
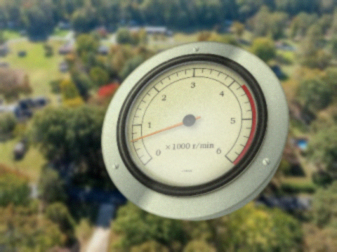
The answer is 600 rpm
